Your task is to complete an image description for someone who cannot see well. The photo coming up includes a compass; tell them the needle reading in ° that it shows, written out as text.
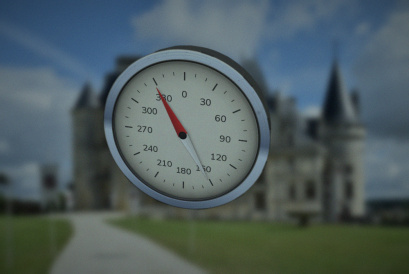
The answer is 330 °
